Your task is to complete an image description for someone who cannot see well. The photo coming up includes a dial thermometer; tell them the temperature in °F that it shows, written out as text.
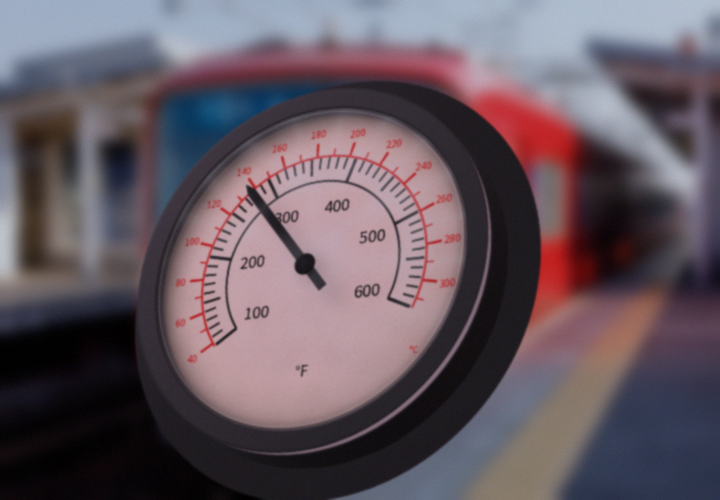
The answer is 280 °F
